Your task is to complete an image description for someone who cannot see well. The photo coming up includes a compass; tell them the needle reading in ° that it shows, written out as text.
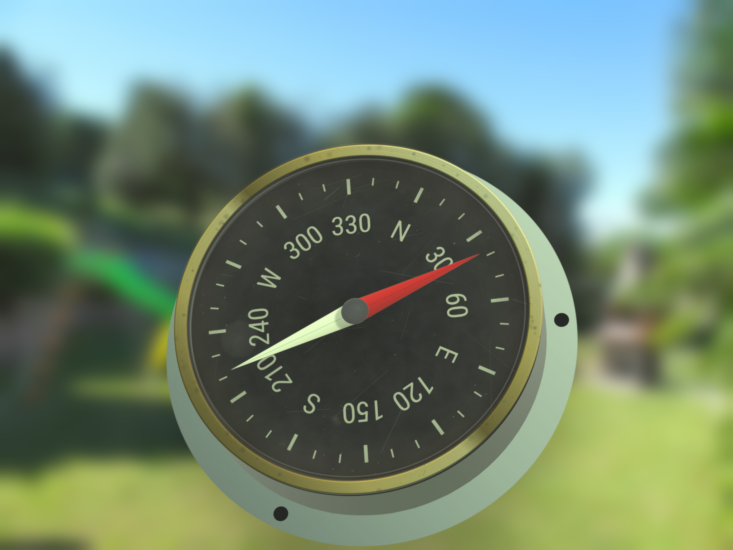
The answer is 40 °
